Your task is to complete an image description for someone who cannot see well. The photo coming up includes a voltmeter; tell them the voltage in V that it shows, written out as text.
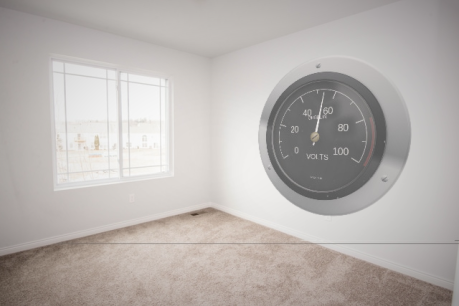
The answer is 55 V
